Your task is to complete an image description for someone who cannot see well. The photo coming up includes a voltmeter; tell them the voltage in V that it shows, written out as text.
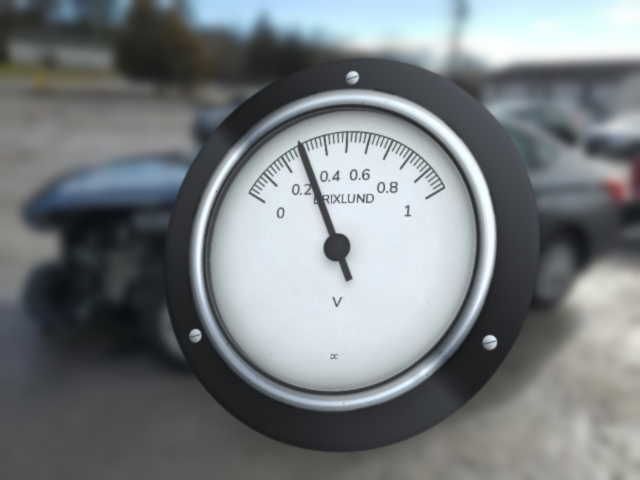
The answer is 0.3 V
